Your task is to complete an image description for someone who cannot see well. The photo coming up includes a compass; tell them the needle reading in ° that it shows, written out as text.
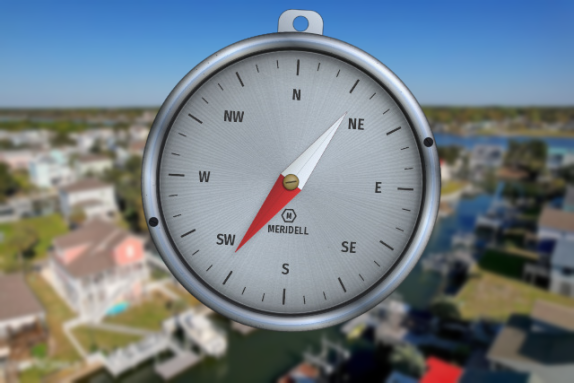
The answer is 215 °
